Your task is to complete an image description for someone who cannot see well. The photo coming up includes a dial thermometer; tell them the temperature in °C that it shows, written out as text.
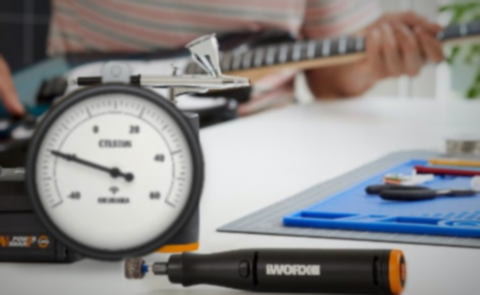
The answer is -20 °C
